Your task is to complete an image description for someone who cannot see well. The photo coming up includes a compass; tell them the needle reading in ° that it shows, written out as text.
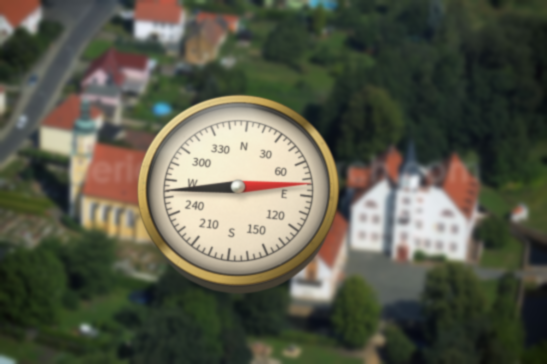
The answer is 80 °
